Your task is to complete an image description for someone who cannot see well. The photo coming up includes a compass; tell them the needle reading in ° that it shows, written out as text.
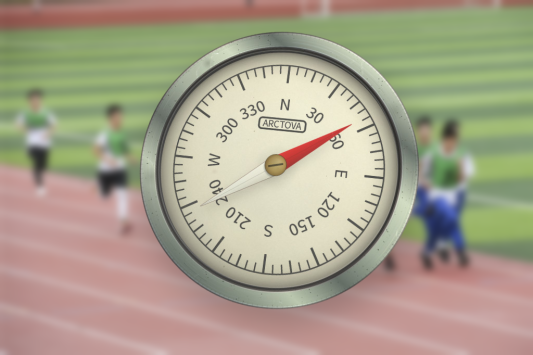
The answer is 55 °
